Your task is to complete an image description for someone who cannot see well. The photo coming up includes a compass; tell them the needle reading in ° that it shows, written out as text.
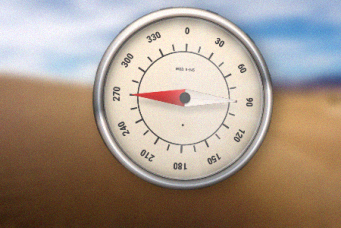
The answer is 270 °
